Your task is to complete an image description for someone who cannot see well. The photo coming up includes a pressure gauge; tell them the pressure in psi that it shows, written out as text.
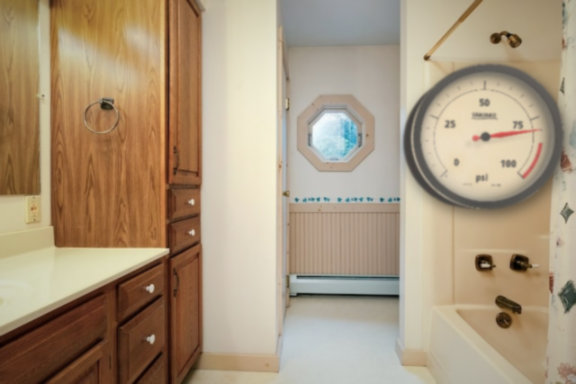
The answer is 80 psi
